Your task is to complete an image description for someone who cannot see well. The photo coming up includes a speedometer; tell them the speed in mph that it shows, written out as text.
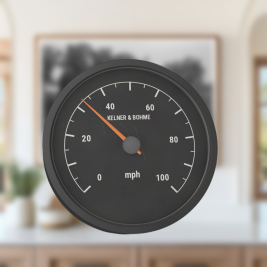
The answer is 32.5 mph
